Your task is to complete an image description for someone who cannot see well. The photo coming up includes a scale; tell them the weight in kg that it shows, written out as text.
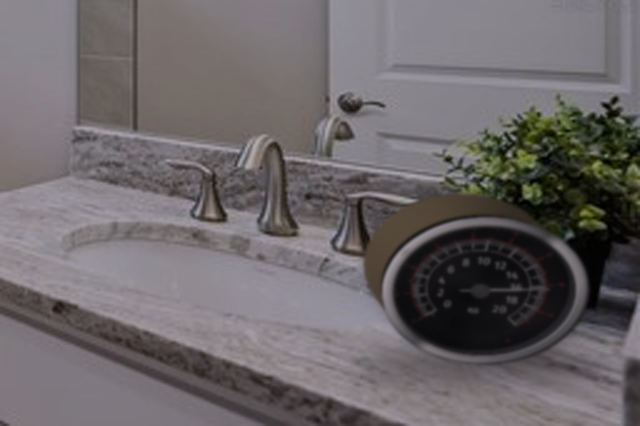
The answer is 16 kg
